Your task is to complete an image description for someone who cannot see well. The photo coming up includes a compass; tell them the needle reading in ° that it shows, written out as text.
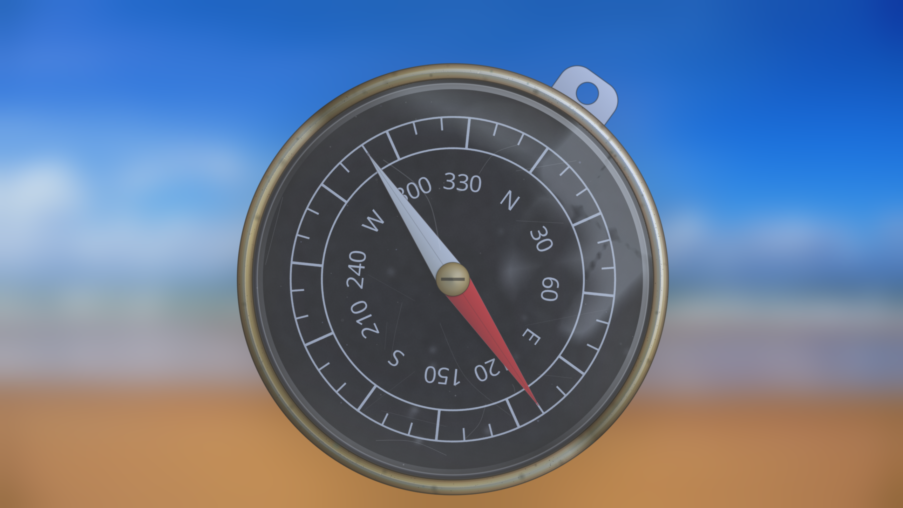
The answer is 110 °
